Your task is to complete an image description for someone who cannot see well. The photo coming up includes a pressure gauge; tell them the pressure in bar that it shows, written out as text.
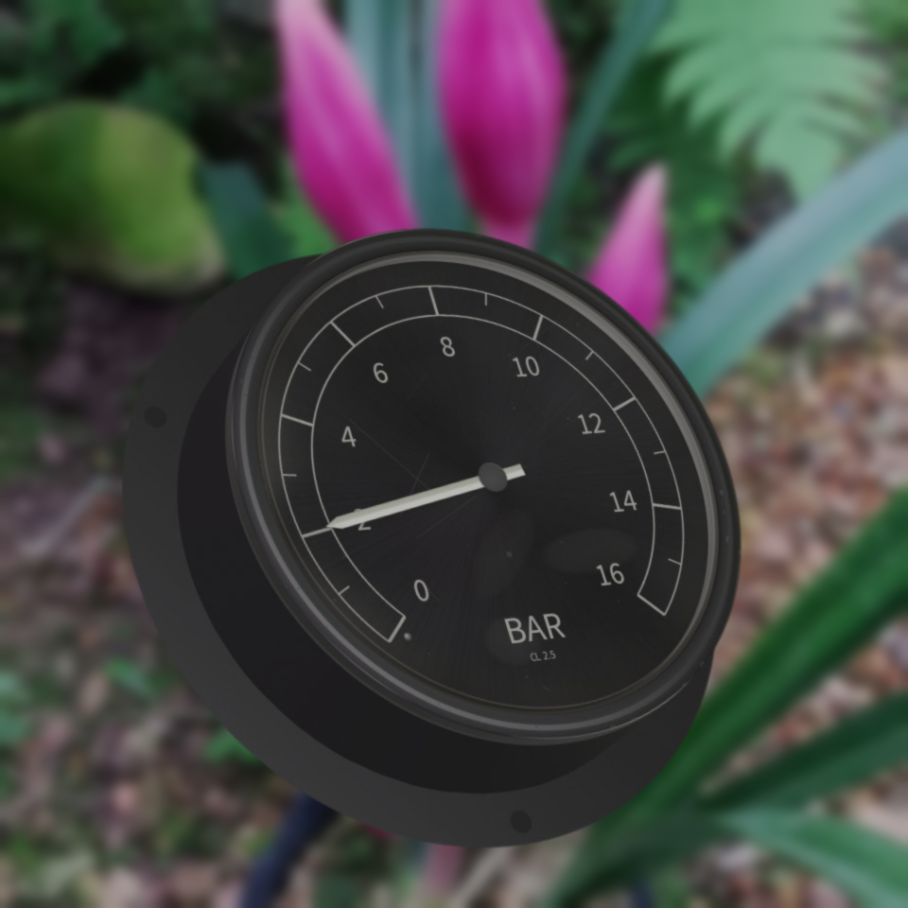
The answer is 2 bar
